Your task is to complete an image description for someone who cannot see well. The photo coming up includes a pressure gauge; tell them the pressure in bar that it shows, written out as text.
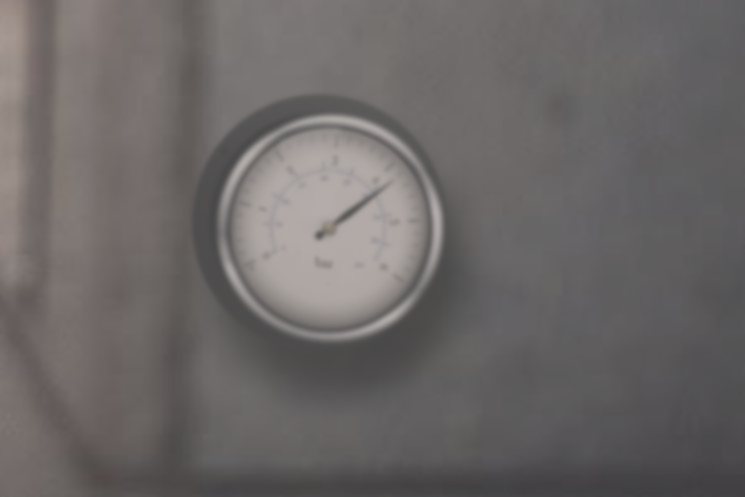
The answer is 4.2 bar
